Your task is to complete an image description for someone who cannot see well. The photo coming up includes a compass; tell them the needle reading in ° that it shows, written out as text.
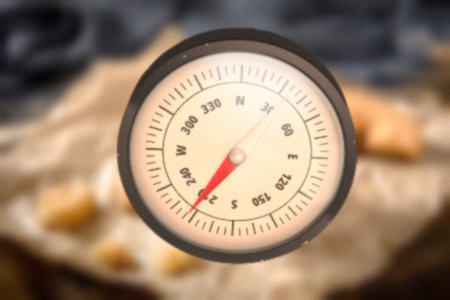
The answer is 215 °
